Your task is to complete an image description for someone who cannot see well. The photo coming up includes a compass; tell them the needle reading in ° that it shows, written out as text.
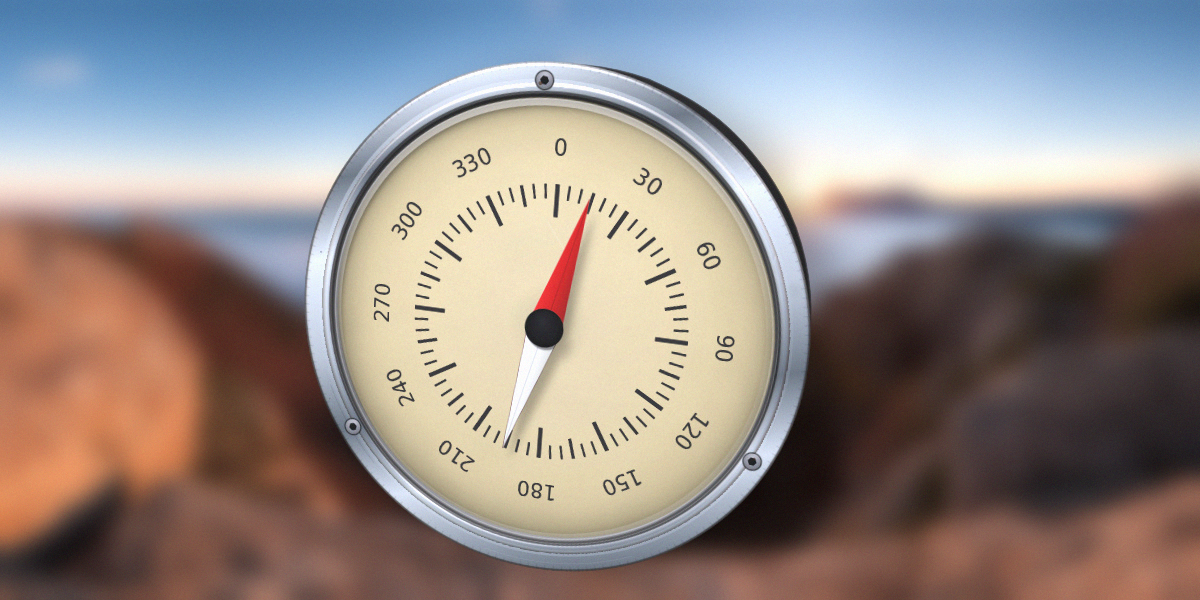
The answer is 15 °
